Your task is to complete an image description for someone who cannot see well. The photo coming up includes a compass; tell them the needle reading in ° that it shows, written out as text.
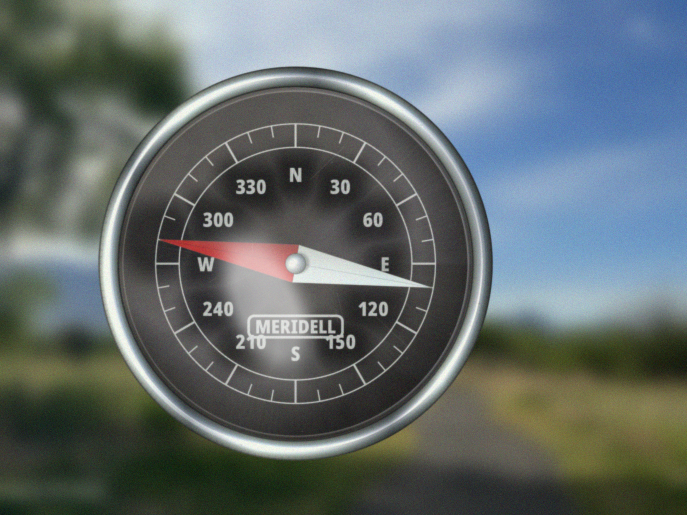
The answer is 280 °
